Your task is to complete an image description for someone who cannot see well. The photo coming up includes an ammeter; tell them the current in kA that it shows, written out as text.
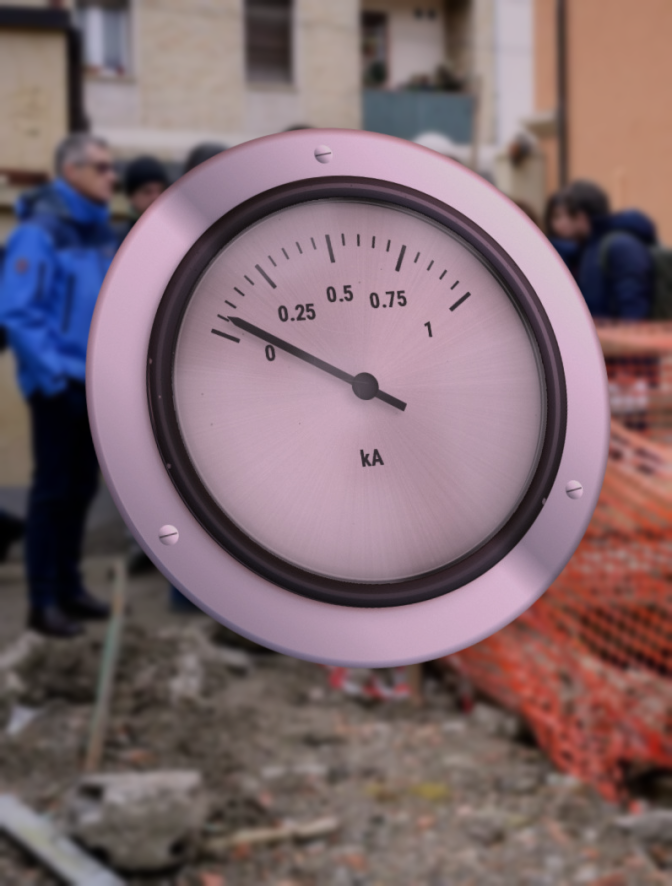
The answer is 0.05 kA
